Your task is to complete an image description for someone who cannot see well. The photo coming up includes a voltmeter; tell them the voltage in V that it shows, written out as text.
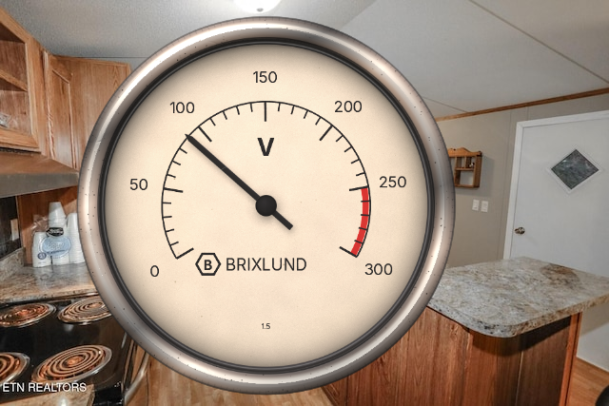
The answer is 90 V
